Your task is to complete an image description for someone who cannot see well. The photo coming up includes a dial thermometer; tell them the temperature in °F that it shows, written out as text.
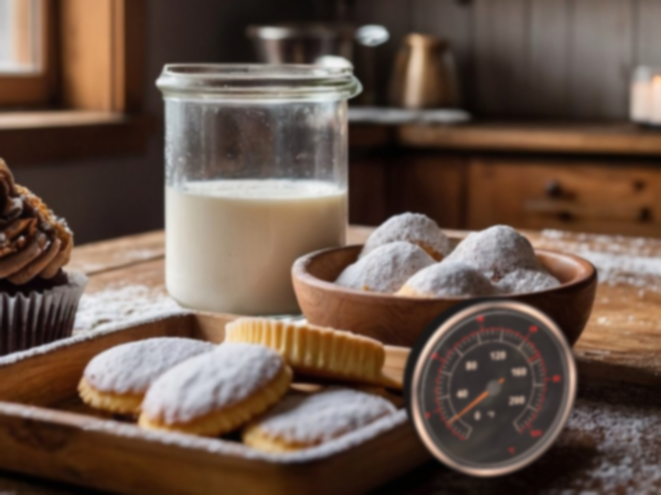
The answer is 20 °F
